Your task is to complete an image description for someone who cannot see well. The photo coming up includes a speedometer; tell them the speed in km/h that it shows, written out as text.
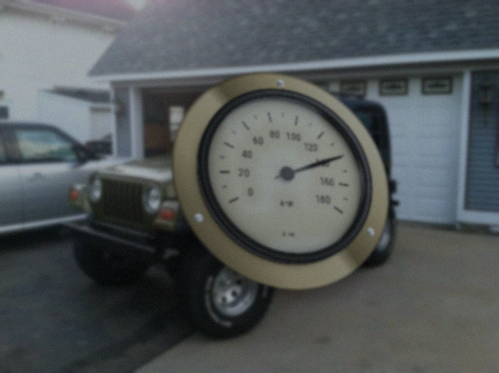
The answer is 140 km/h
